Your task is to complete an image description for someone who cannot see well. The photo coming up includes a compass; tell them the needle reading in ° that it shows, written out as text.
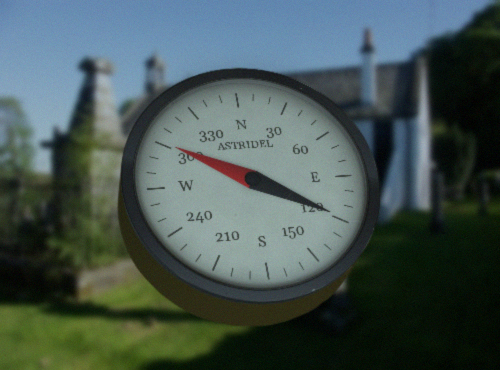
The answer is 300 °
